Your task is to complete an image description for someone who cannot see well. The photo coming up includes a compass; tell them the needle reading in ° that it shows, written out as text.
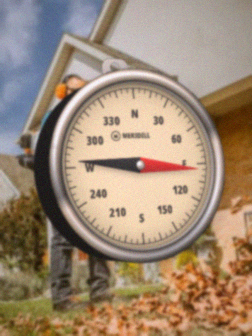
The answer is 95 °
